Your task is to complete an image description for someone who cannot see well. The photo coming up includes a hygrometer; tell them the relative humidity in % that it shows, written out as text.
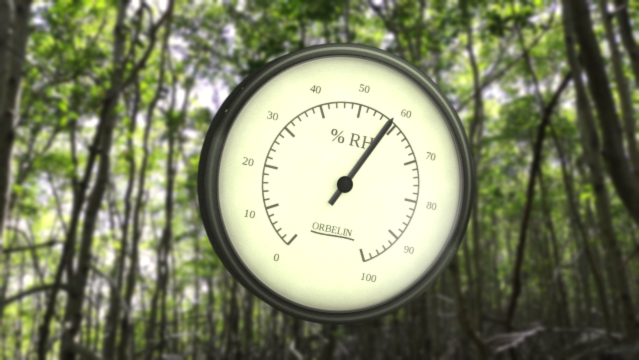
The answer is 58 %
